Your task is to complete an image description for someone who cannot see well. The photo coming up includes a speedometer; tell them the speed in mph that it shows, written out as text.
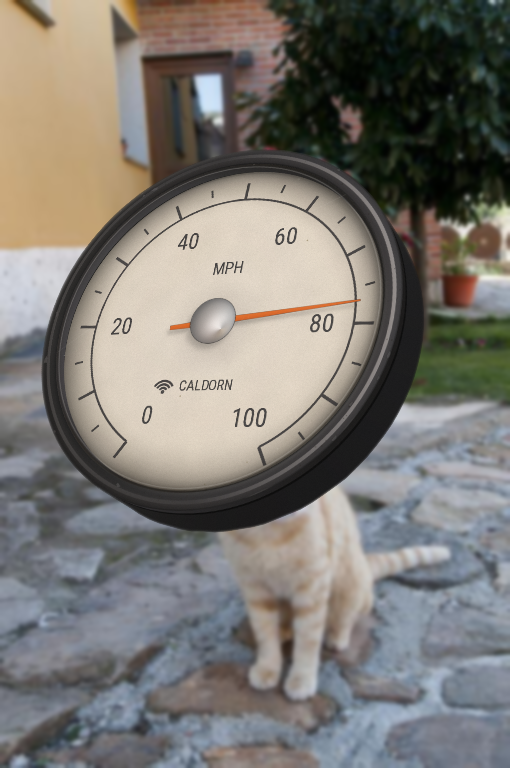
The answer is 77.5 mph
